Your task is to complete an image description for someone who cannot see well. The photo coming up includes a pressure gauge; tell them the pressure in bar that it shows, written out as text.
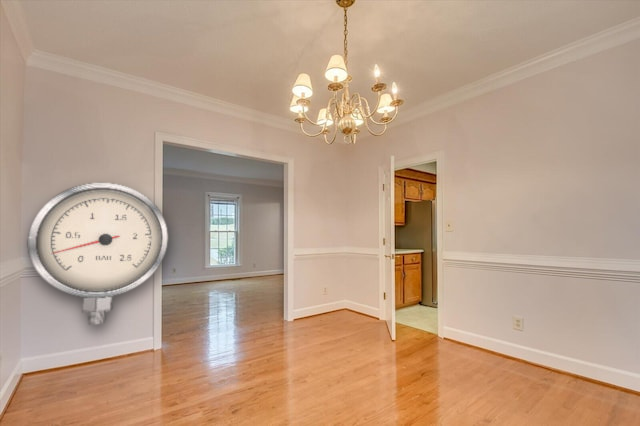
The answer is 0.25 bar
